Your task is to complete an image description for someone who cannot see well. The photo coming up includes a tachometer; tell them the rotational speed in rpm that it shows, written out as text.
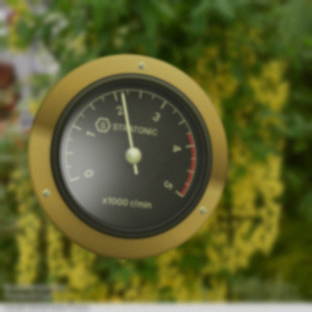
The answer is 2125 rpm
